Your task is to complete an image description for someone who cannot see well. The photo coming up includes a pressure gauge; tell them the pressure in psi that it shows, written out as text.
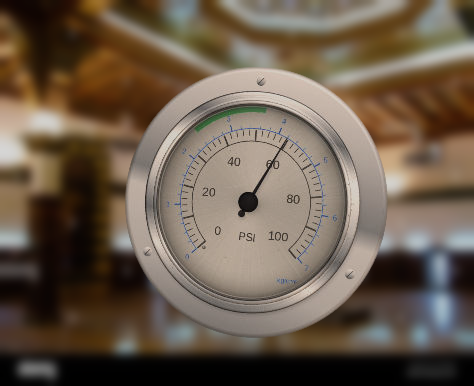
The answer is 60 psi
